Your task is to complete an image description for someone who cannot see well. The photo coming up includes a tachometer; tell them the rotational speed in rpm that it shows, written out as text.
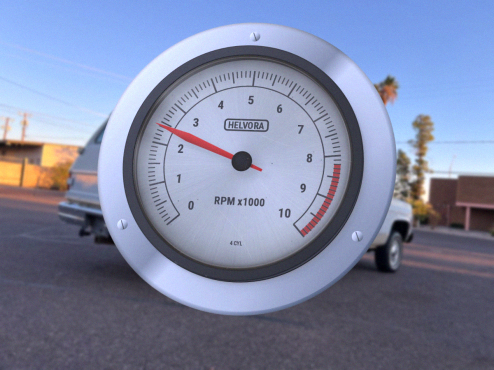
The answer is 2400 rpm
